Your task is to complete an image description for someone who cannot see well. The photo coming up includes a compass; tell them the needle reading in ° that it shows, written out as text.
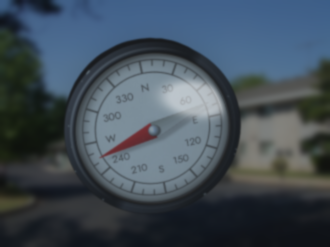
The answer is 255 °
